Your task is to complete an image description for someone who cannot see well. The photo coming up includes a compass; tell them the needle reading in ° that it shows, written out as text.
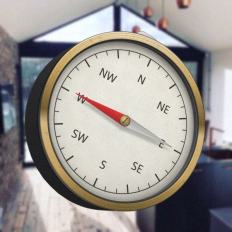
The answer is 270 °
